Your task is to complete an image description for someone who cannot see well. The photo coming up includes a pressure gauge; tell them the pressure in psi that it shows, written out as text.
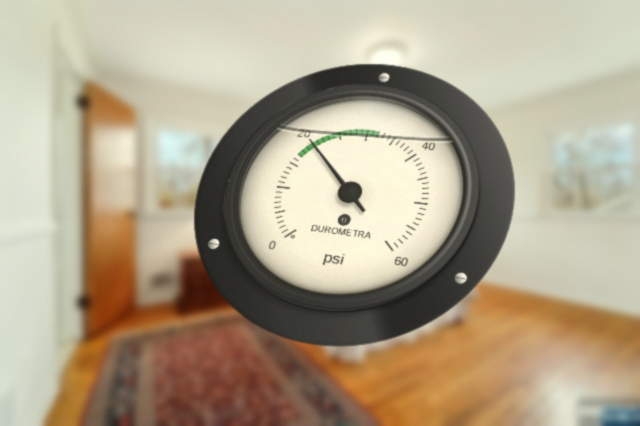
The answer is 20 psi
